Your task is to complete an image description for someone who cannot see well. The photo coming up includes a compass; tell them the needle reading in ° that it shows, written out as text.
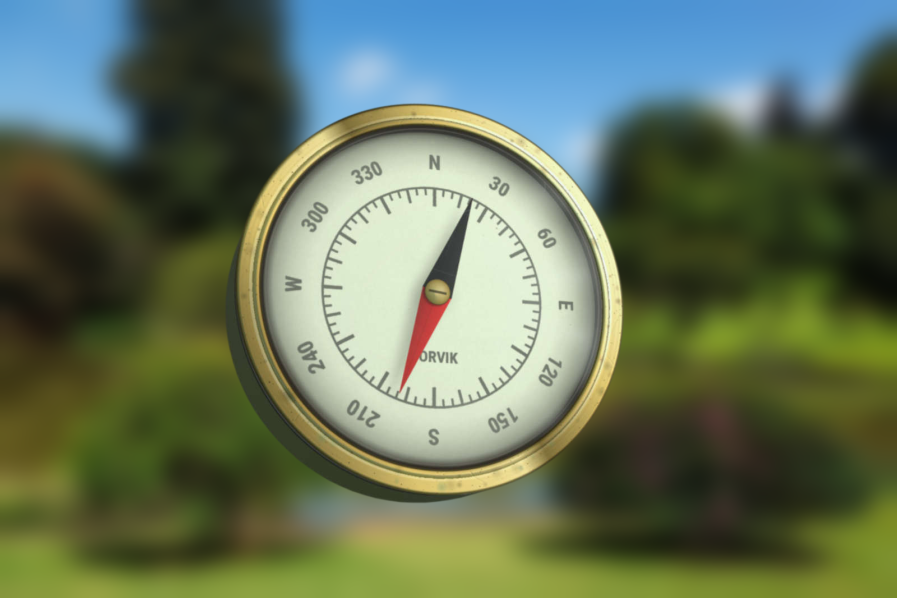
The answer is 200 °
